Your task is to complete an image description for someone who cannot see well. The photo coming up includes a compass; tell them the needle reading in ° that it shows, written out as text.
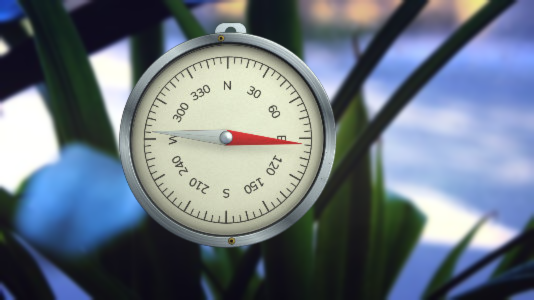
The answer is 95 °
